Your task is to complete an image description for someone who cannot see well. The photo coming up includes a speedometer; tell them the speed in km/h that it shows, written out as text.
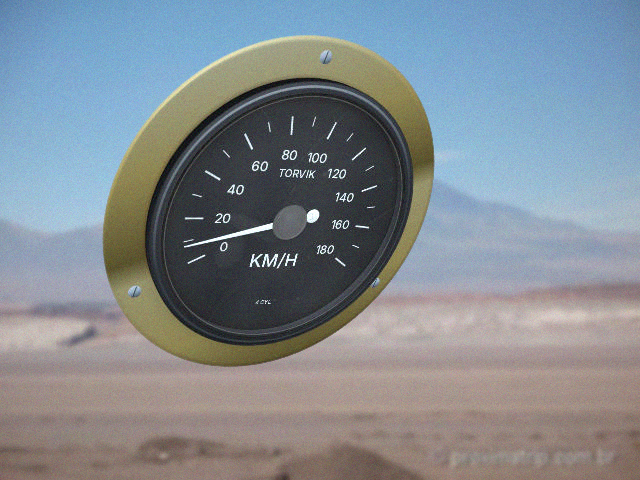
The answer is 10 km/h
